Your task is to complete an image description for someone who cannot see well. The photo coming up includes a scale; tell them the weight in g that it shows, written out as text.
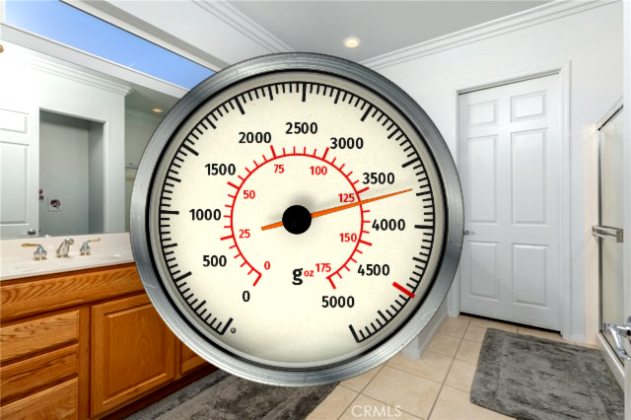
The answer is 3700 g
